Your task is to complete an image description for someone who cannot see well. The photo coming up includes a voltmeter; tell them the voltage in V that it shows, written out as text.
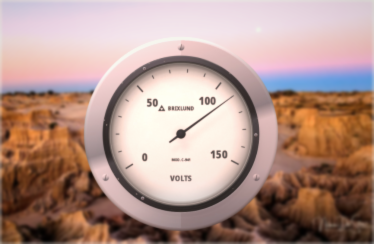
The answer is 110 V
